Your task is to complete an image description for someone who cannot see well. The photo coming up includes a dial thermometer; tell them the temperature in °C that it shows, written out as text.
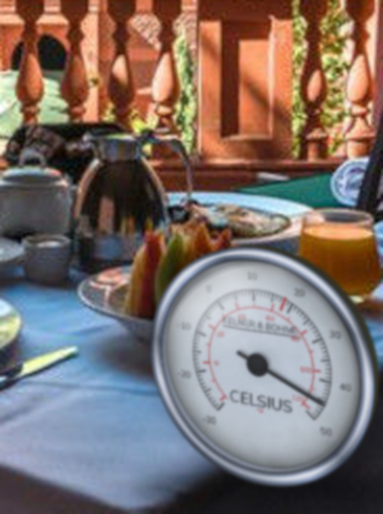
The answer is 45 °C
